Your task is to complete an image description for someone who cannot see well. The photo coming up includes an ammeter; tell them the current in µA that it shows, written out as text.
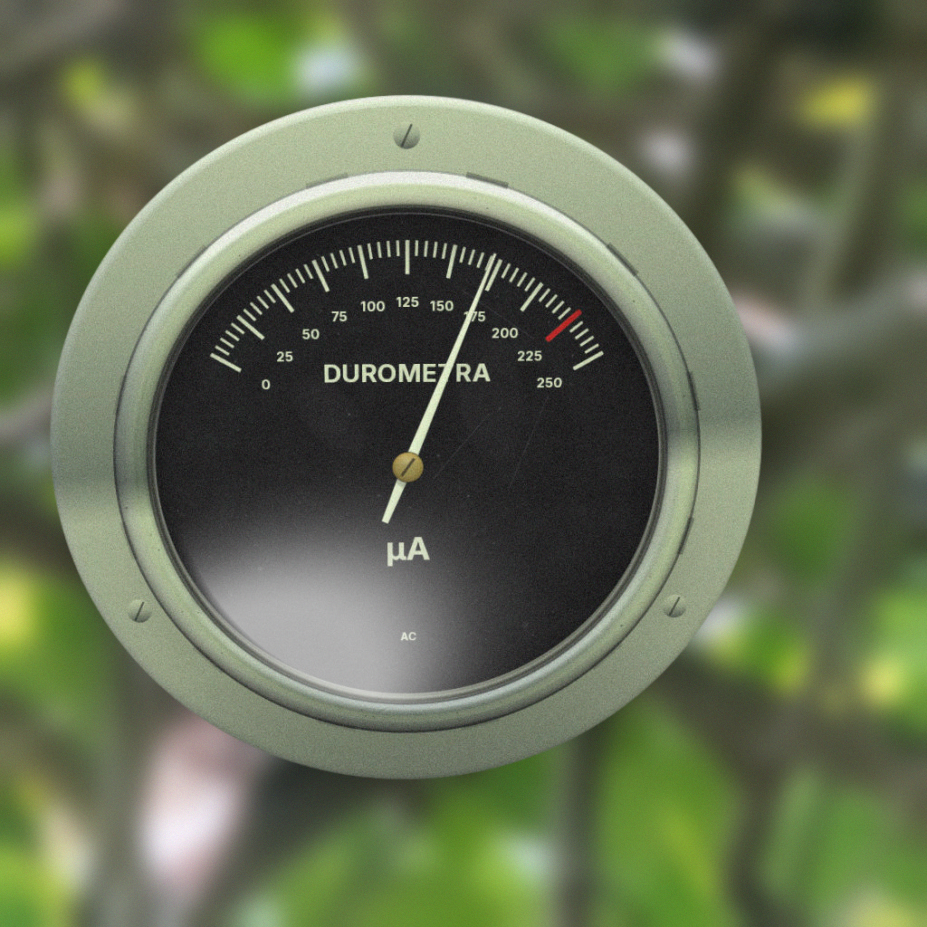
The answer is 170 µA
